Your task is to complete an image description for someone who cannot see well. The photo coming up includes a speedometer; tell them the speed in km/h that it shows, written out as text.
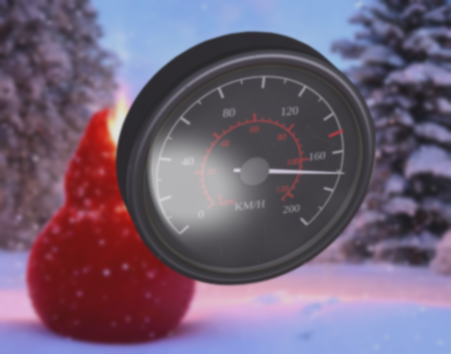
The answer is 170 km/h
